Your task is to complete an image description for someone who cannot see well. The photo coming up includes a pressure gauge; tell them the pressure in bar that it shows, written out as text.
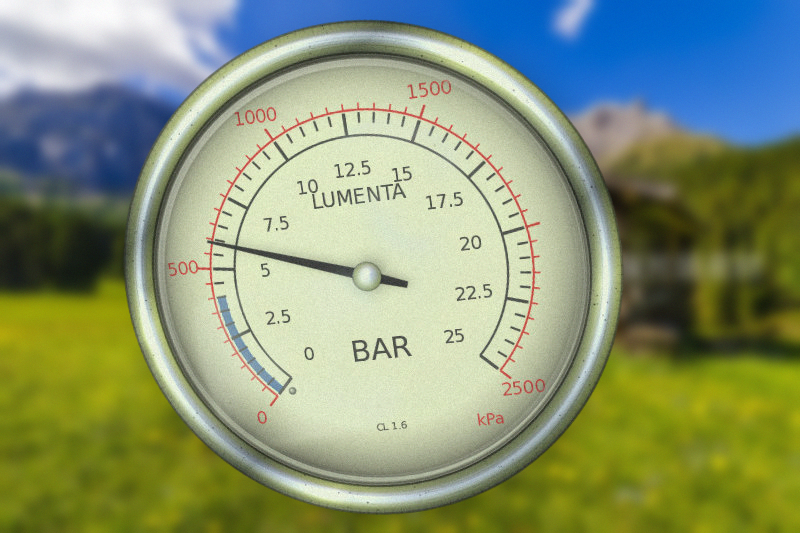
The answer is 6 bar
